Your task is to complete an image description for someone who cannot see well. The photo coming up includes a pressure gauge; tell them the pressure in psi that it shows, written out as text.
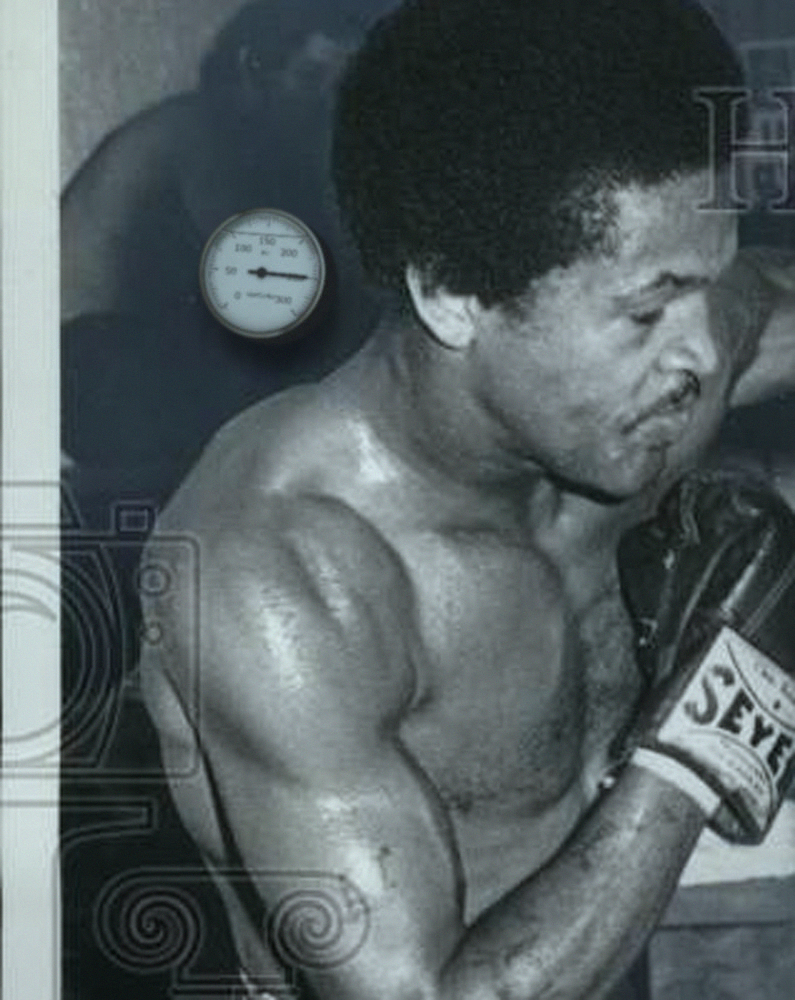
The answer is 250 psi
